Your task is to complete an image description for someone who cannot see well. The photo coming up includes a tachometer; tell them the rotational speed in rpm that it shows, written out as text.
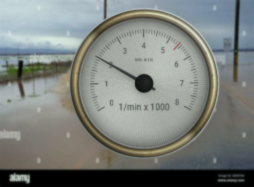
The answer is 2000 rpm
